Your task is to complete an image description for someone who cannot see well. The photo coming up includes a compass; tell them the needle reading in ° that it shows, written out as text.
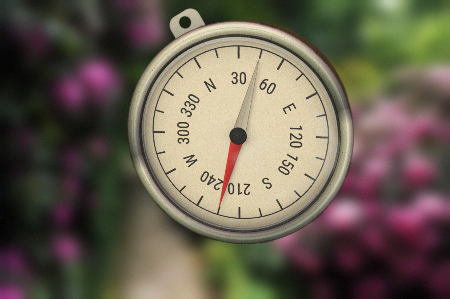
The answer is 225 °
